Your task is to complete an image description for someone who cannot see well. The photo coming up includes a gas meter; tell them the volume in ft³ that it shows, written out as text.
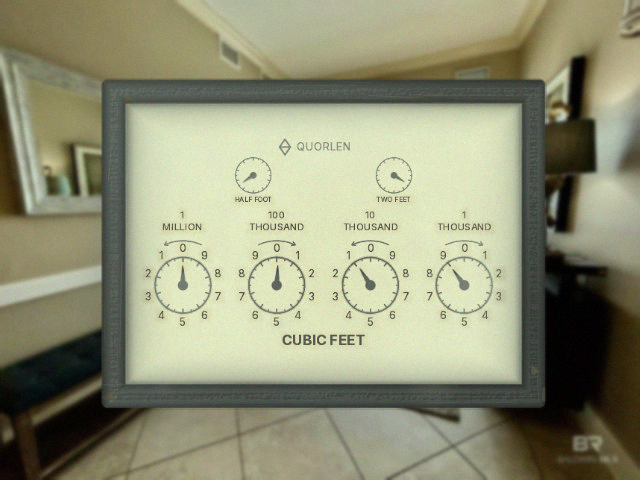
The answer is 900 ft³
